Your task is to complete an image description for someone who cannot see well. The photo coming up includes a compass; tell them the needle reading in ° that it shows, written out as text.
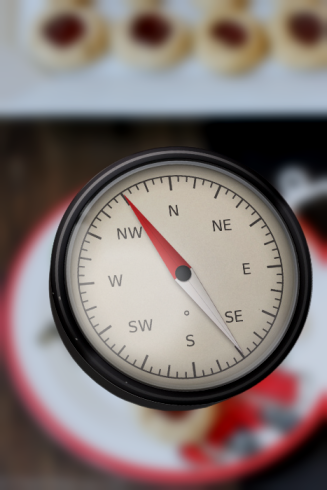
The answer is 330 °
